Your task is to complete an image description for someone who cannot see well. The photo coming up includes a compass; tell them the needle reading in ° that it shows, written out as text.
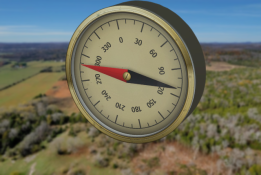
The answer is 290 °
